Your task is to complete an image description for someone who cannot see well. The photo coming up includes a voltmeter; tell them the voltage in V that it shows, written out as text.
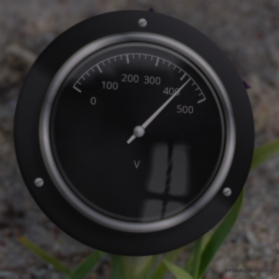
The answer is 420 V
